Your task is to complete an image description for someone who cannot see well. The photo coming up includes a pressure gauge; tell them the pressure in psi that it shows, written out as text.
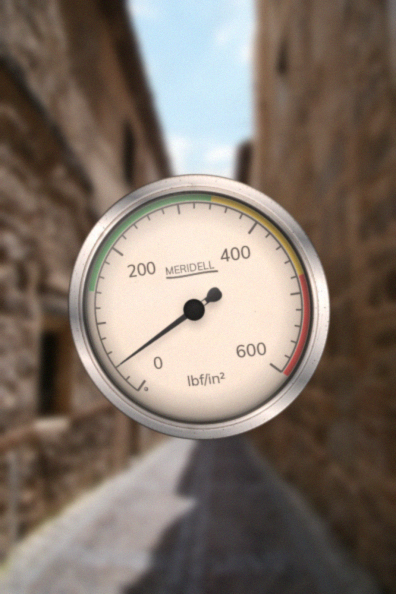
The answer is 40 psi
